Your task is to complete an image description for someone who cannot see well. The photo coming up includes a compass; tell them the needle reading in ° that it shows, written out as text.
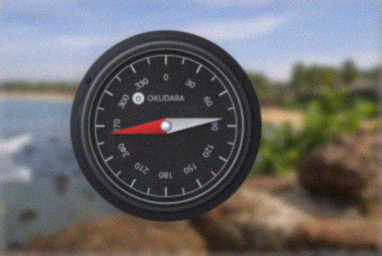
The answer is 262.5 °
